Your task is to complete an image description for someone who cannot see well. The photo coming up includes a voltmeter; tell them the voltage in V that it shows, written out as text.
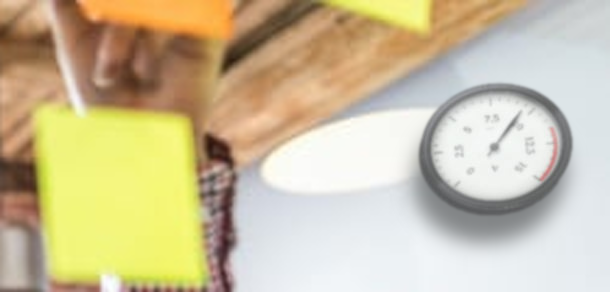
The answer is 9.5 V
